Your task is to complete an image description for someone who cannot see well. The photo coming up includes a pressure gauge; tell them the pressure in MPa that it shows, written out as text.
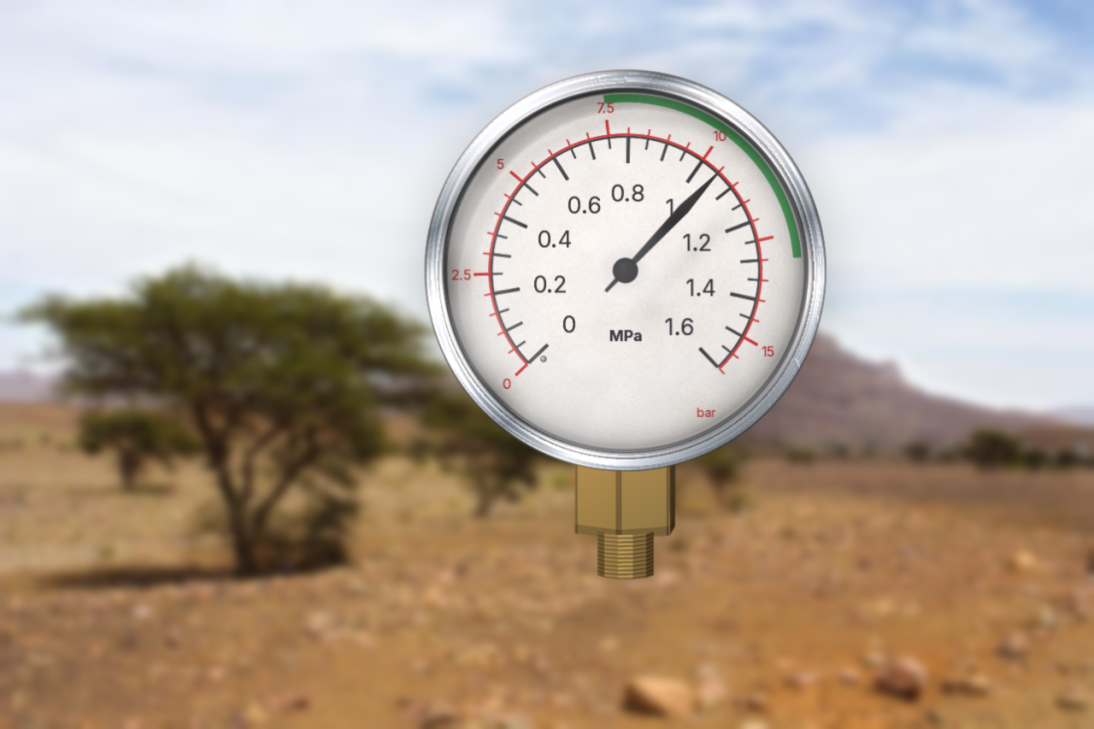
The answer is 1.05 MPa
